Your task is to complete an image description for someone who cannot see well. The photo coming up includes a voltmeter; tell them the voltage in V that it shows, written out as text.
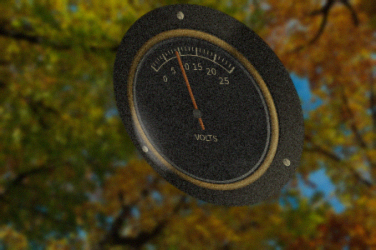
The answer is 10 V
